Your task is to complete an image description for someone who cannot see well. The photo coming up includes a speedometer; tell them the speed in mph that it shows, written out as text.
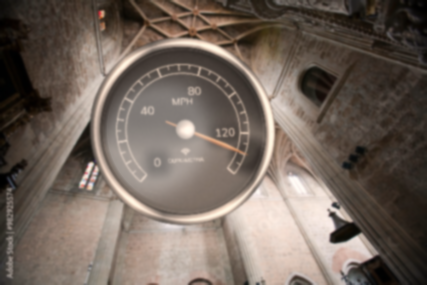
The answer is 130 mph
